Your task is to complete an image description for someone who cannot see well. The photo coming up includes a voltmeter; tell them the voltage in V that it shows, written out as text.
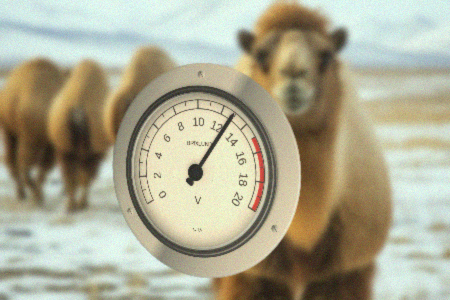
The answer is 13 V
